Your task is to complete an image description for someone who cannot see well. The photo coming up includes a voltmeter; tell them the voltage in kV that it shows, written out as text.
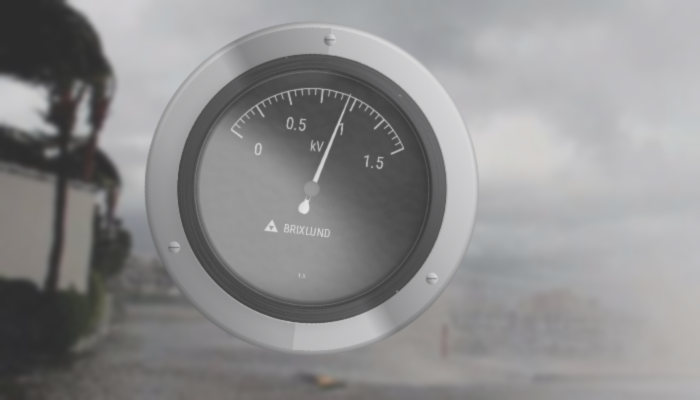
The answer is 0.95 kV
